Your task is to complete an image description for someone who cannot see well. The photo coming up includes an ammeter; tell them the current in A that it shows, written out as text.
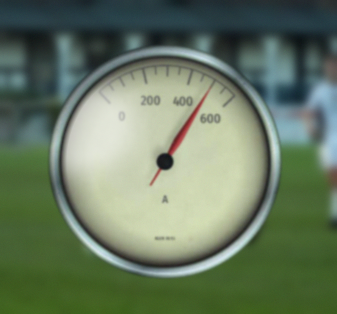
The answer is 500 A
